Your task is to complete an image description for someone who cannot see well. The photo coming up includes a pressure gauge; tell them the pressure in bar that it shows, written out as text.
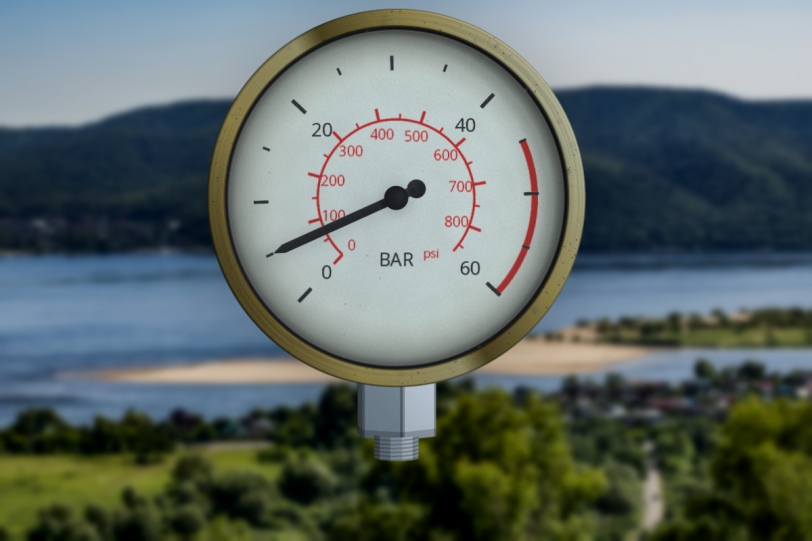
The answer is 5 bar
